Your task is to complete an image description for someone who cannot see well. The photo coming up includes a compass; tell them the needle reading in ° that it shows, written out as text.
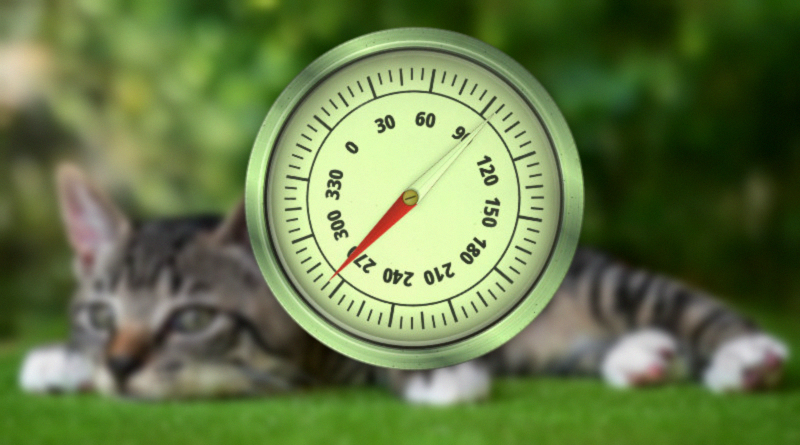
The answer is 275 °
